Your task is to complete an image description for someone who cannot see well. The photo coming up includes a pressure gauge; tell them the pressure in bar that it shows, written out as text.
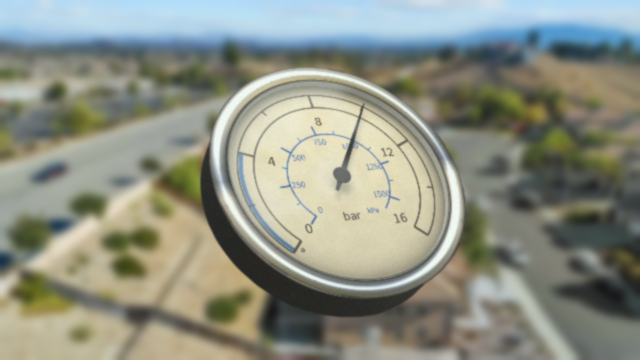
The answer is 10 bar
